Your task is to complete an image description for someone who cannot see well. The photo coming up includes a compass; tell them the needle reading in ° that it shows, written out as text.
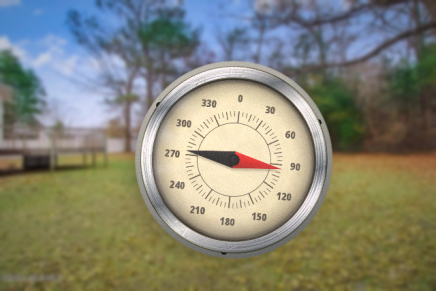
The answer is 95 °
